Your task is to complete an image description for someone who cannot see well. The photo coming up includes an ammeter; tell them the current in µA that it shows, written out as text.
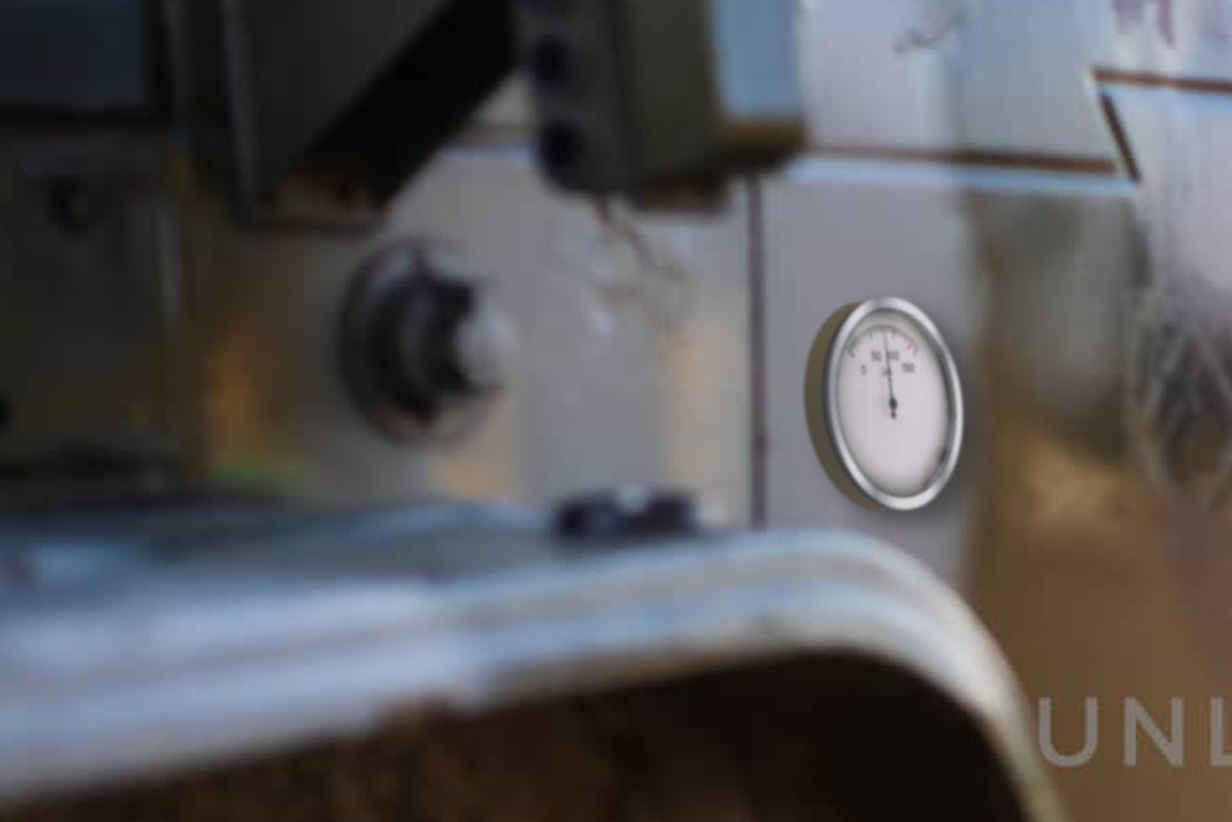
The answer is 75 µA
